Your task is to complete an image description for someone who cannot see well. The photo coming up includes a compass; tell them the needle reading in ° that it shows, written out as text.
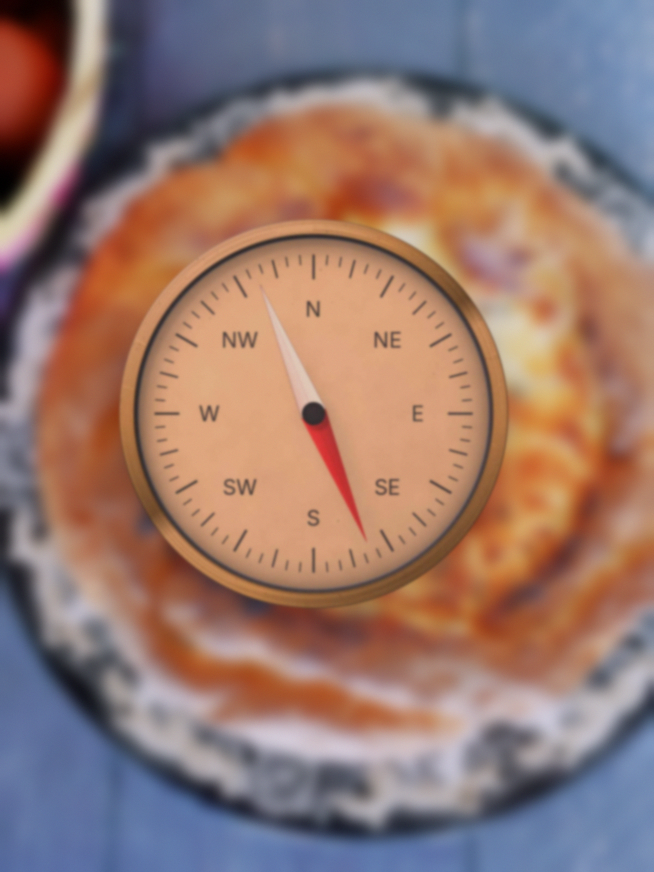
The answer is 157.5 °
